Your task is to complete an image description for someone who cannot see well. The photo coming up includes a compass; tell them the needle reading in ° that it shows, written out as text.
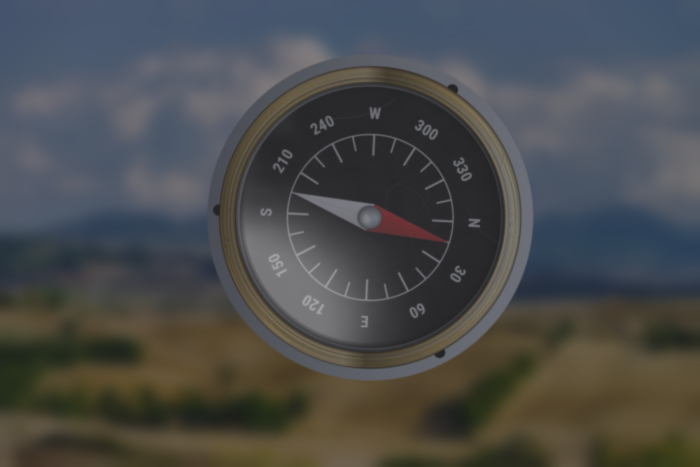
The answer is 15 °
